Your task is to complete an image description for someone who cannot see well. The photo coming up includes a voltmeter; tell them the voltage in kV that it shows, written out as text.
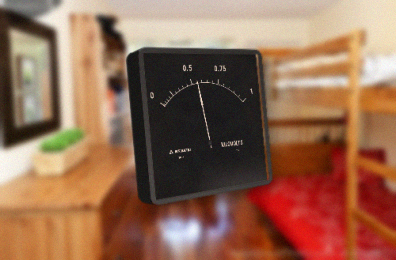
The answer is 0.55 kV
